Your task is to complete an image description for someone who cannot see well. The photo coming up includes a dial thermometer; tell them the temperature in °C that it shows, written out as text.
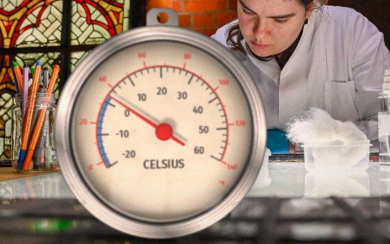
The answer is 2 °C
